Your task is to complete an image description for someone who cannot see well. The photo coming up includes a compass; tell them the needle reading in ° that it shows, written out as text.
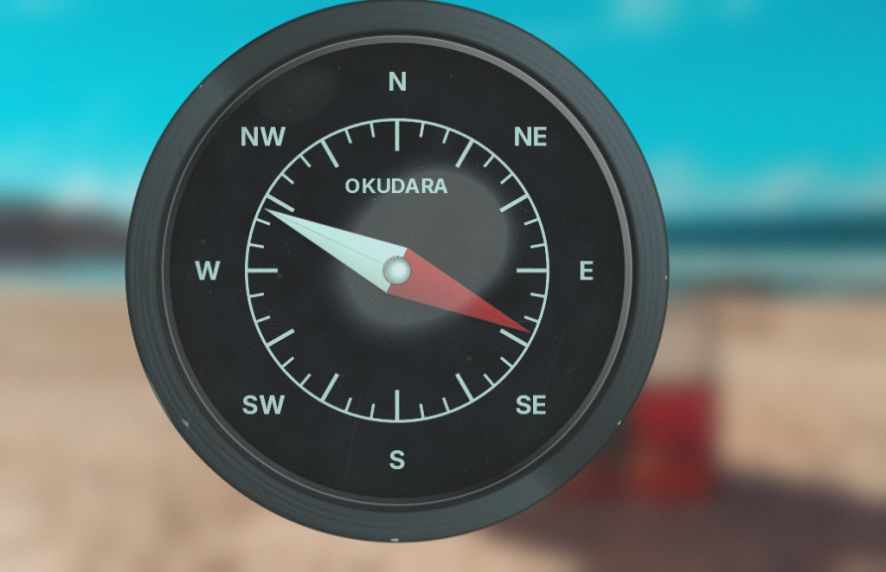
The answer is 115 °
